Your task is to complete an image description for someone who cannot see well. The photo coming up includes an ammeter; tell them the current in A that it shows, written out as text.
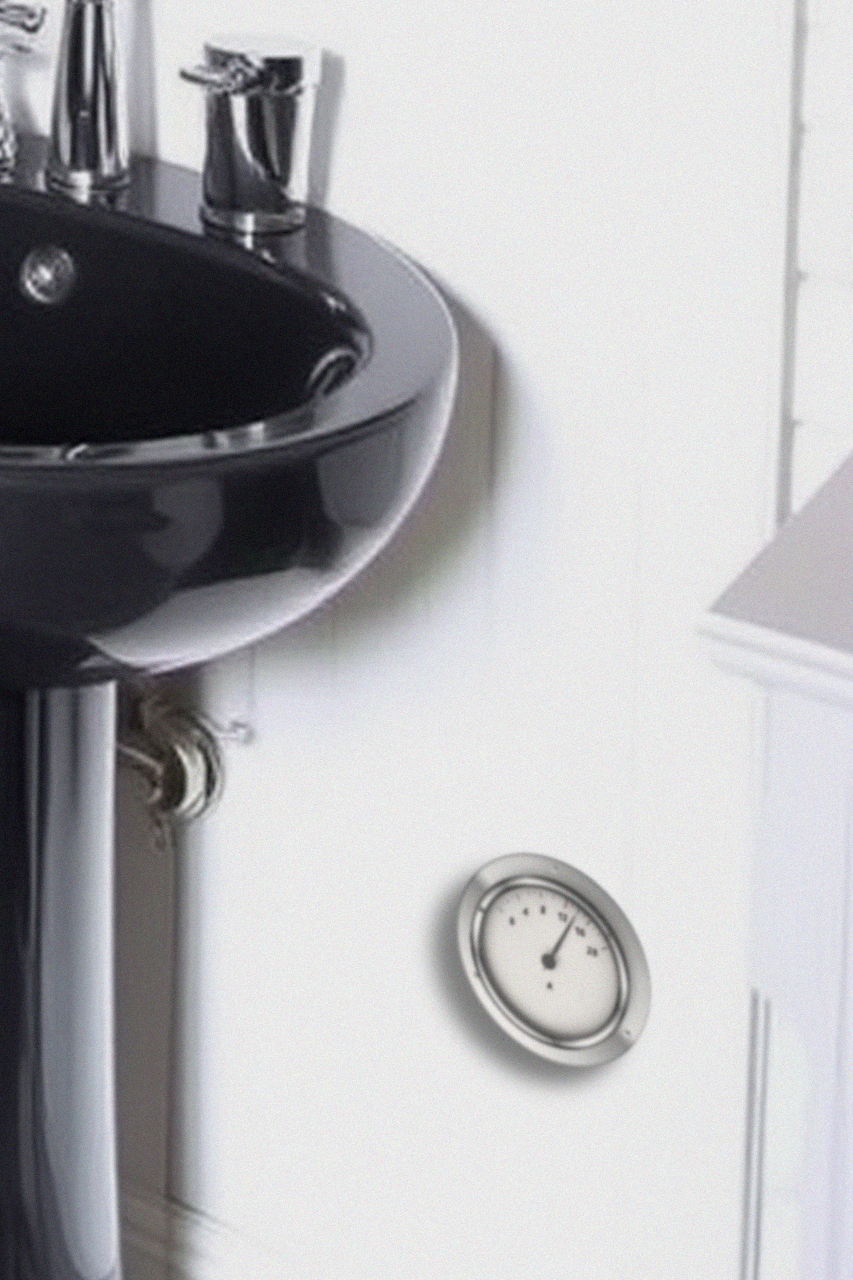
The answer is 14 A
